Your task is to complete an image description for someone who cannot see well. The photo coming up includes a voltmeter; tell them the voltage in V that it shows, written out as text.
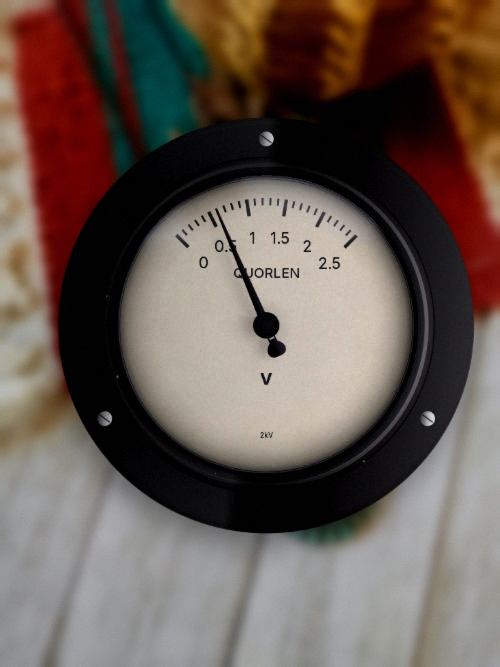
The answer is 0.6 V
